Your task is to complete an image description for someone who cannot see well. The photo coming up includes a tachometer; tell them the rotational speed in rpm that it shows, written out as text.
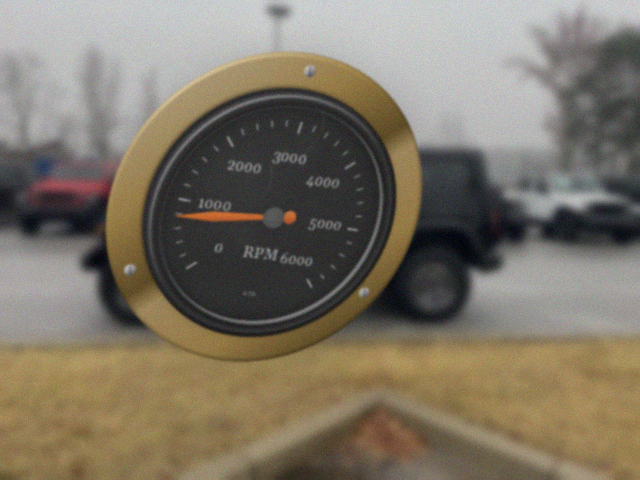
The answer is 800 rpm
